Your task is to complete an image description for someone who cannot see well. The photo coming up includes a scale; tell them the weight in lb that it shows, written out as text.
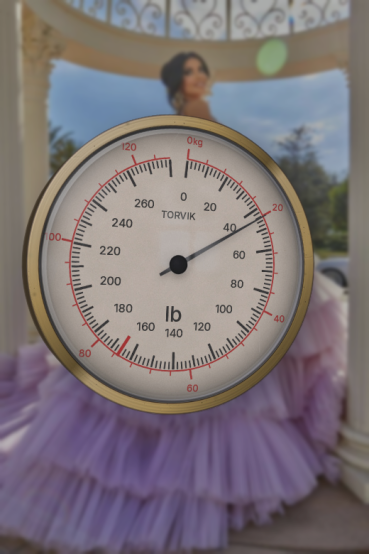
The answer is 44 lb
